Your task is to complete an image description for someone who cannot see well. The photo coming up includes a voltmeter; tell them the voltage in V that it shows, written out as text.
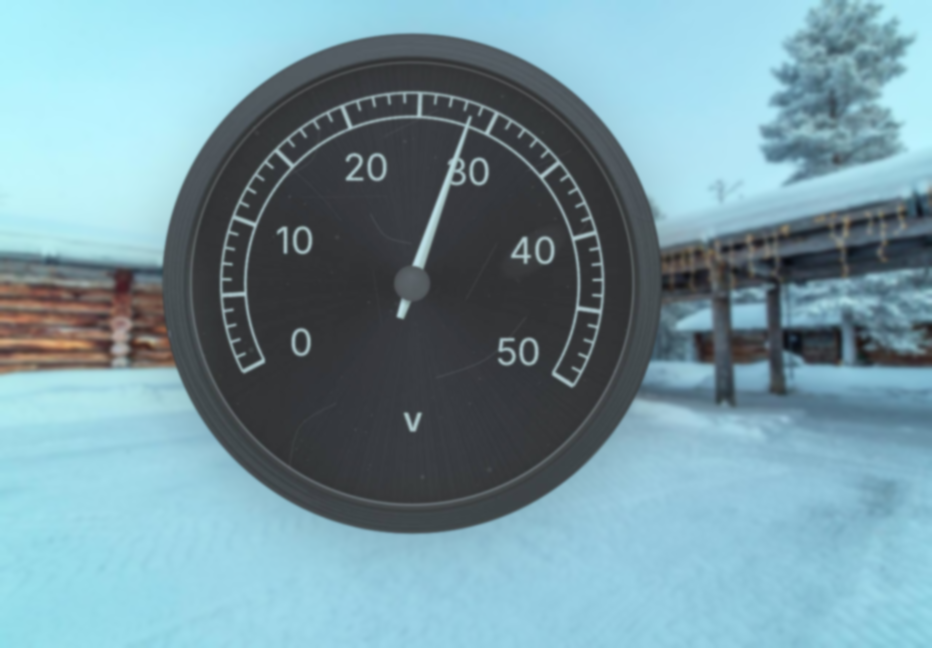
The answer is 28.5 V
